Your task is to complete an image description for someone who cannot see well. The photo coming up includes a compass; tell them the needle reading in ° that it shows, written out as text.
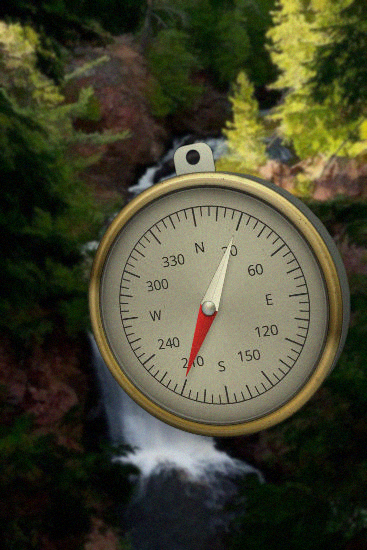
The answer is 210 °
